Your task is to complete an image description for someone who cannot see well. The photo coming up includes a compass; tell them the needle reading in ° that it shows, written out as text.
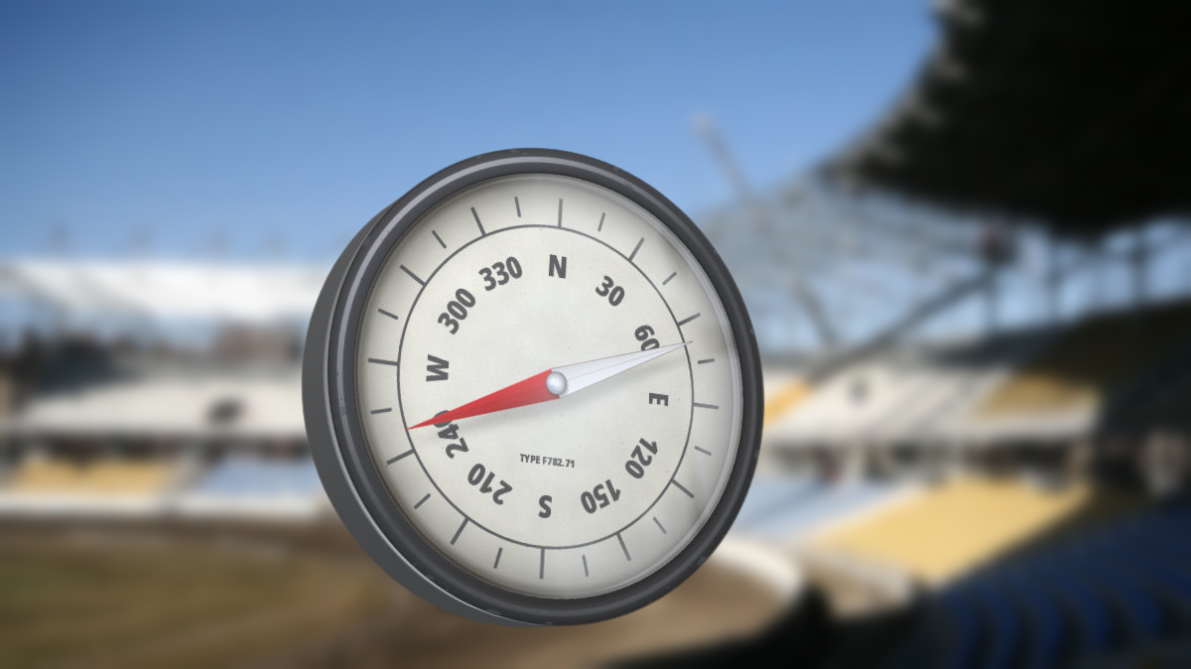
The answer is 247.5 °
